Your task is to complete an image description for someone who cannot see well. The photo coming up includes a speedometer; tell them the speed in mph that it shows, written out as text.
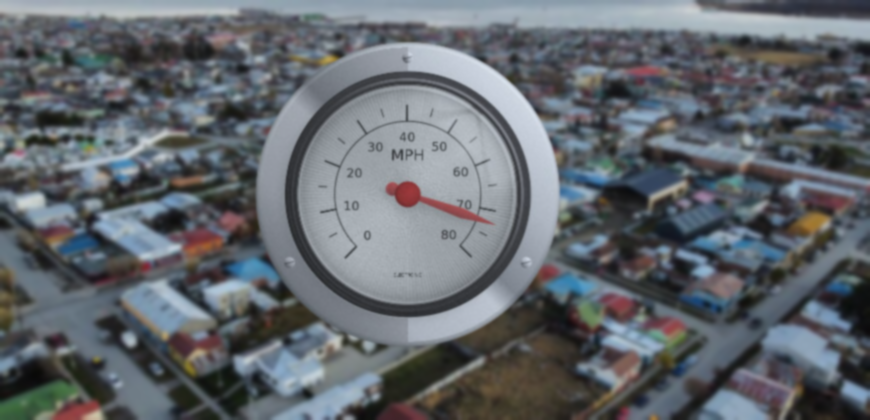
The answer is 72.5 mph
